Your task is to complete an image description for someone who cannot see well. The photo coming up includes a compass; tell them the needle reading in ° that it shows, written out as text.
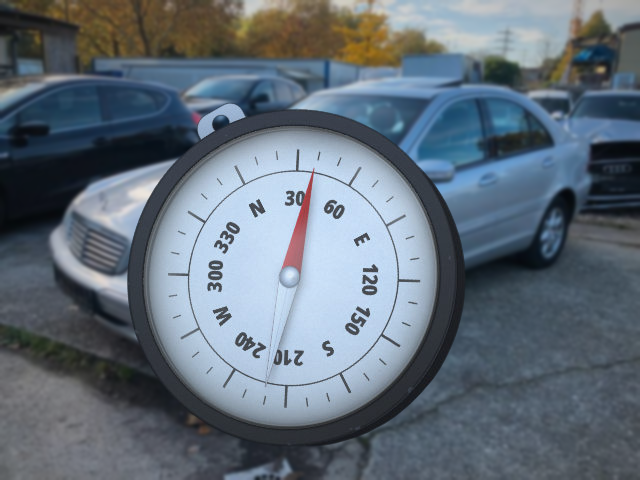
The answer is 40 °
